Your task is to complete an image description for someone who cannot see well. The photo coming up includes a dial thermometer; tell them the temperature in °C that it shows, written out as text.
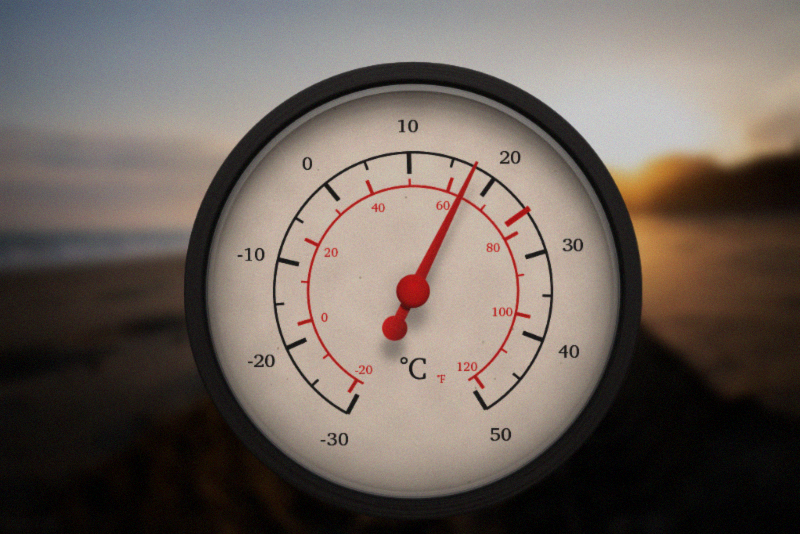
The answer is 17.5 °C
